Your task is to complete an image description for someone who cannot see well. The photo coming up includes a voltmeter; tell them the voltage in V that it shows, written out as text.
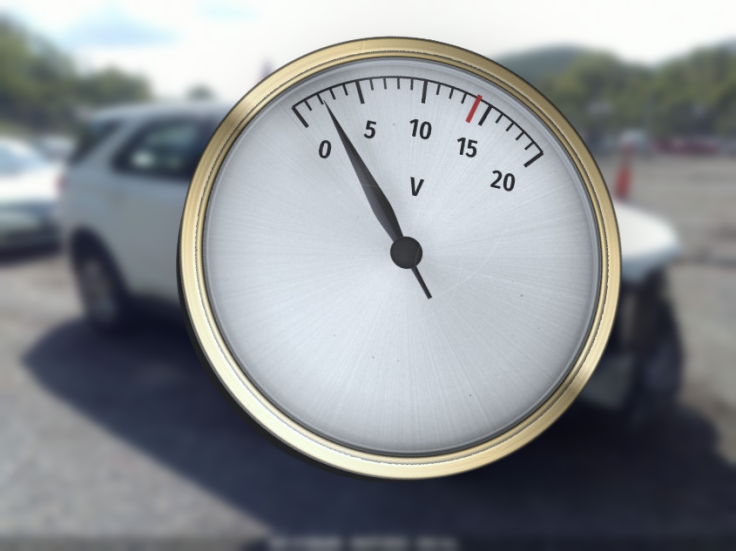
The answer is 2 V
